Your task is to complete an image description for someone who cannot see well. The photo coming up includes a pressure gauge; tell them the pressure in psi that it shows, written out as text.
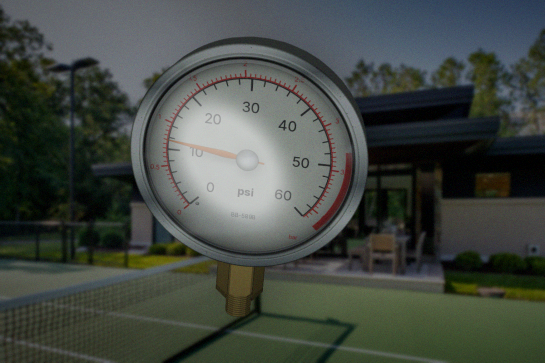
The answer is 12 psi
